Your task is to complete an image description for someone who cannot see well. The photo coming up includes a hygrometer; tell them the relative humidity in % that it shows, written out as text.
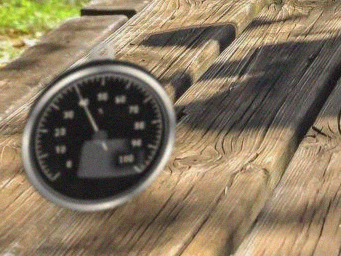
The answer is 40 %
